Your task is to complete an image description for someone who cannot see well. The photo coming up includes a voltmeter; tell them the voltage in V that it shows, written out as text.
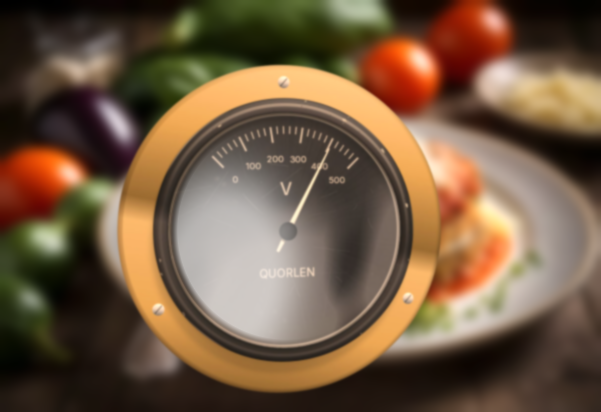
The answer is 400 V
